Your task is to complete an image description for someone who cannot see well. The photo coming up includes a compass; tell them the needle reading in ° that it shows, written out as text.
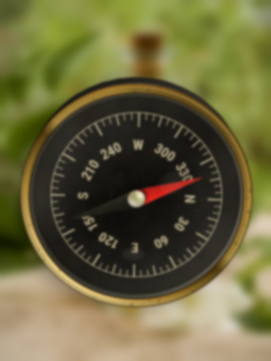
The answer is 340 °
